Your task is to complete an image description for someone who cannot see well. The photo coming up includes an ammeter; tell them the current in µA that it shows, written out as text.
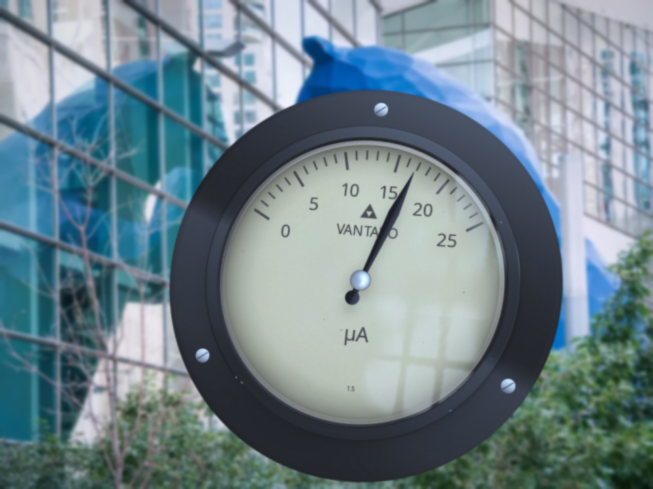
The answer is 17 µA
